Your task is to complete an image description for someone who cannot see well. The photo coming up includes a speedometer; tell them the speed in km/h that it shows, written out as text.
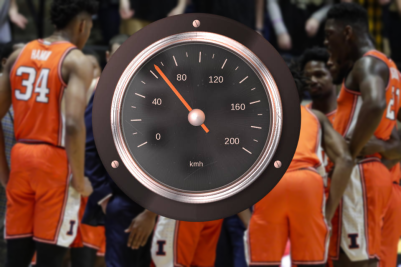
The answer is 65 km/h
